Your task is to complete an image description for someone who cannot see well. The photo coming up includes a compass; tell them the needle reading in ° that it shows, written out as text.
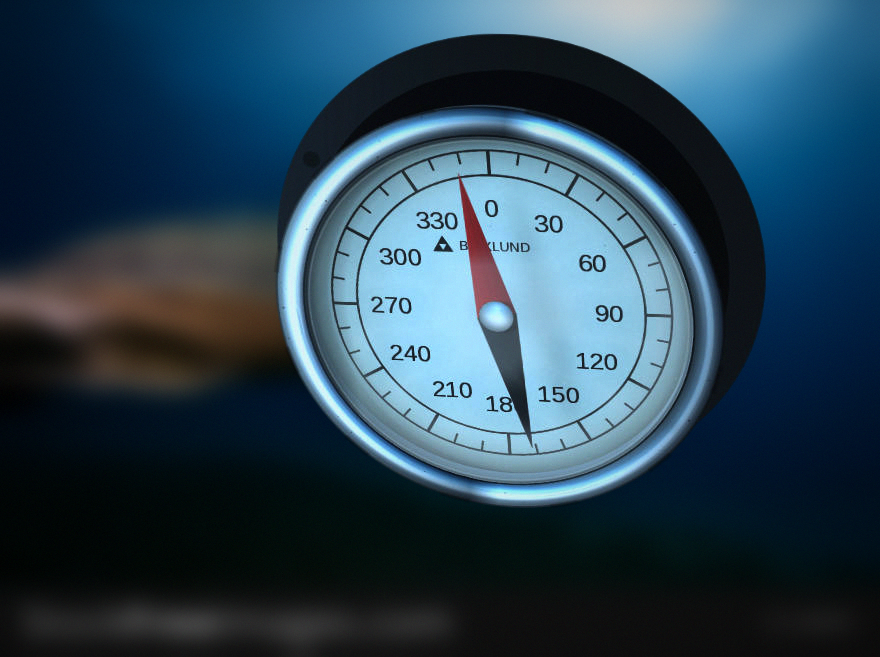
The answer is 350 °
